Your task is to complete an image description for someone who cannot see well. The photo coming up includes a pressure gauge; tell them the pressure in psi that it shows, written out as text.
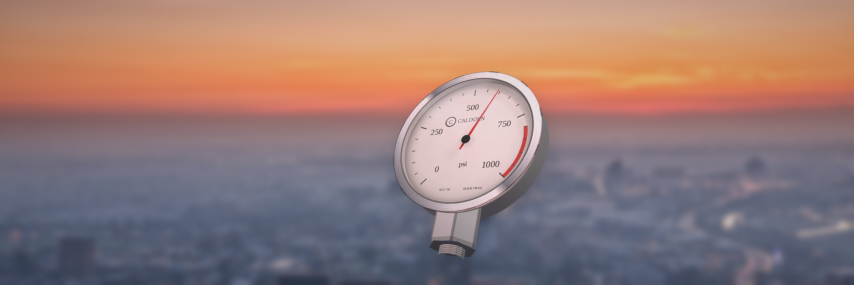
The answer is 600 psi
